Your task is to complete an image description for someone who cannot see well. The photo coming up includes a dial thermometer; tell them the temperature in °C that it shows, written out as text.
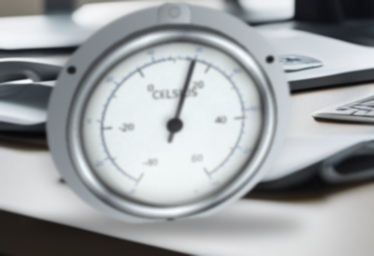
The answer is 15 °C
